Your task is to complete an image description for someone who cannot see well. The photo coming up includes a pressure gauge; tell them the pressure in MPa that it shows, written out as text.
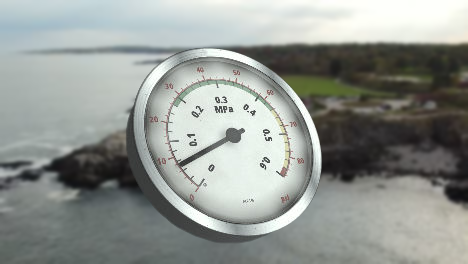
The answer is 0.05 MPa
